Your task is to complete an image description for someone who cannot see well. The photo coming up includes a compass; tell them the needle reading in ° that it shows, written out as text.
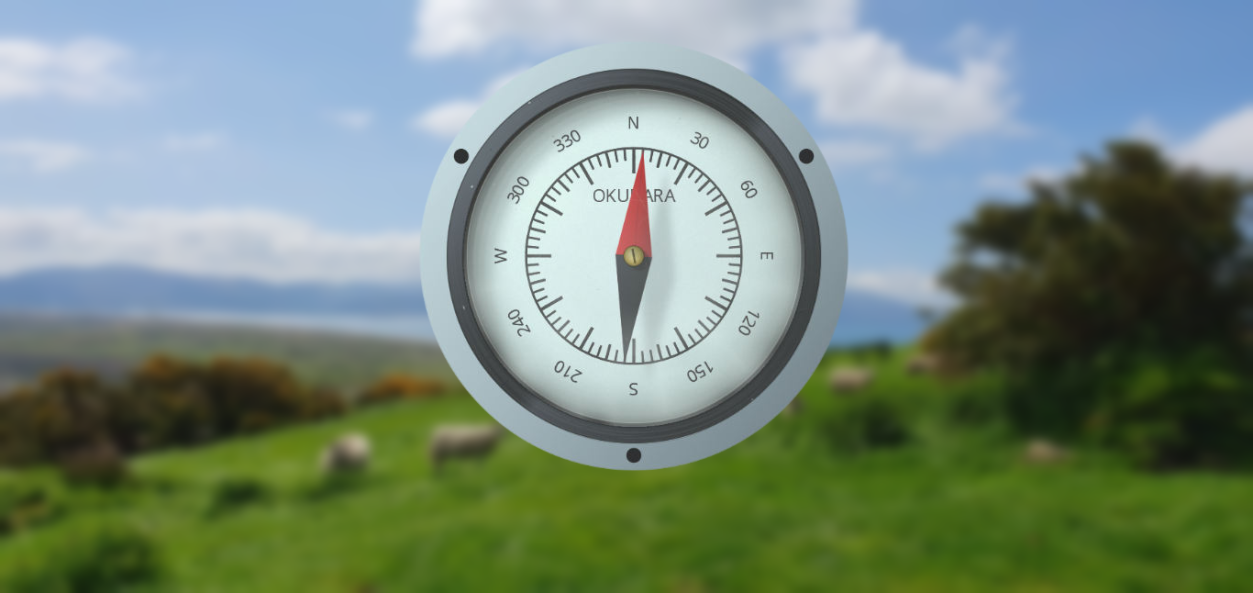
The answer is 5 °
